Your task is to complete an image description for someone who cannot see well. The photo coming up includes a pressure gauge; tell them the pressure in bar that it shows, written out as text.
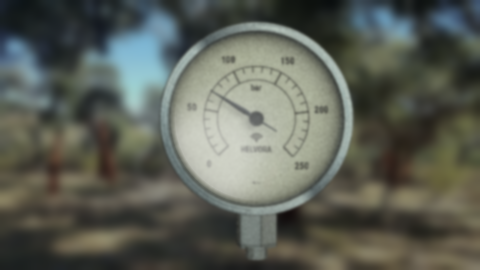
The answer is 70 bar
